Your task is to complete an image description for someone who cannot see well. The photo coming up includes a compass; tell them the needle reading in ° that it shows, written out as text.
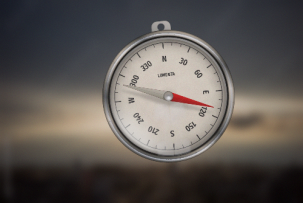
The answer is 110 °
